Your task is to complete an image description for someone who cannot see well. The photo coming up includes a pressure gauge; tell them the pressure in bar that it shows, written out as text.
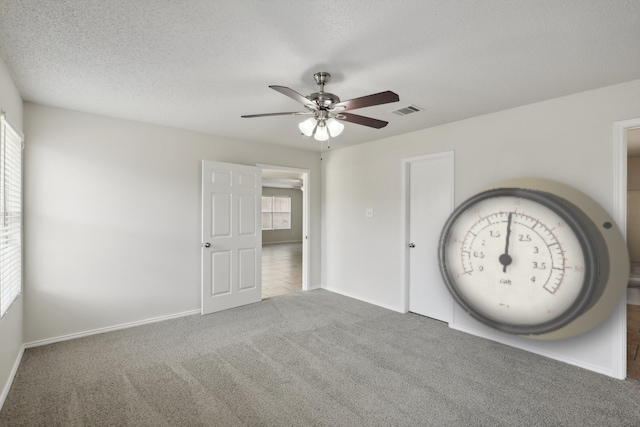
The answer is 2 bar
